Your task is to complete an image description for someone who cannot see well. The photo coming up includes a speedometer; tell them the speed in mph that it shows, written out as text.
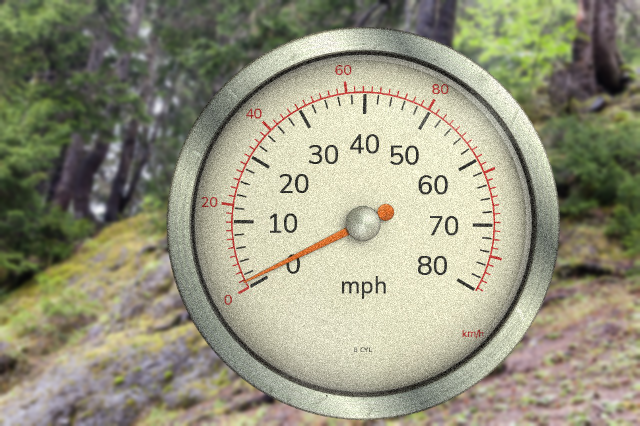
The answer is 1 mph
